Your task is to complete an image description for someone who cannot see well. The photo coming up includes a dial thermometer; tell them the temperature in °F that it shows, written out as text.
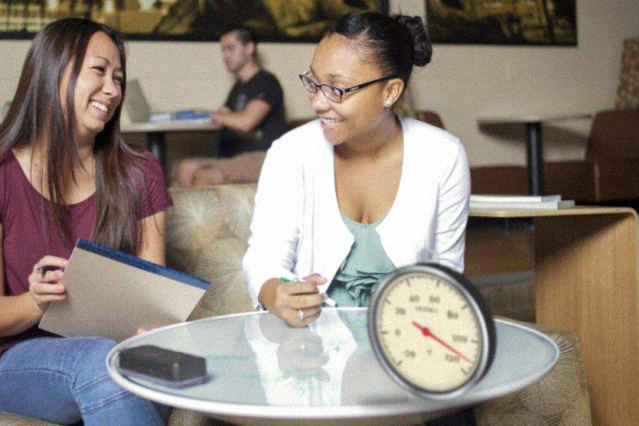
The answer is 112 °F
